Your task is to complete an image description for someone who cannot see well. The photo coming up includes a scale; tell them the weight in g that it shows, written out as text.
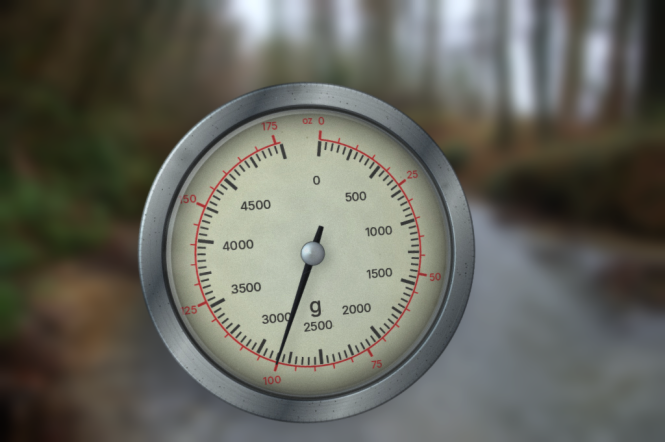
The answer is 2850 g
